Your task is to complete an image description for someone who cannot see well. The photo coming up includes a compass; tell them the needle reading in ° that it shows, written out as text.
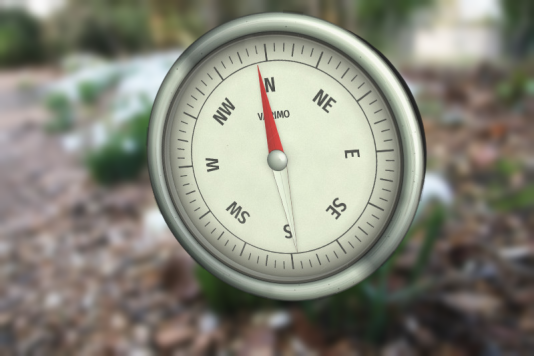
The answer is 355 °
